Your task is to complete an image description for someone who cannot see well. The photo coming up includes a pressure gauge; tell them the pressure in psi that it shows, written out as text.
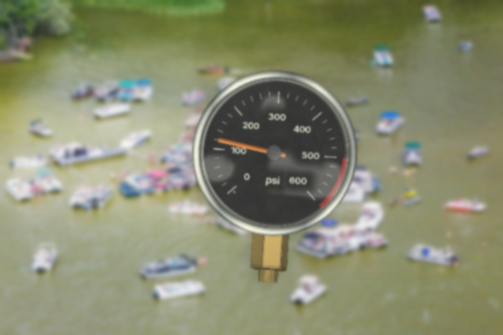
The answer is 120 psi
